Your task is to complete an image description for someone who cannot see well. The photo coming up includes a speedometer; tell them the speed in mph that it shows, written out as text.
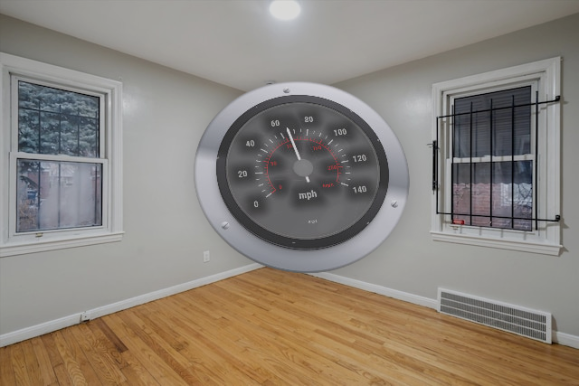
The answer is 65 mph
